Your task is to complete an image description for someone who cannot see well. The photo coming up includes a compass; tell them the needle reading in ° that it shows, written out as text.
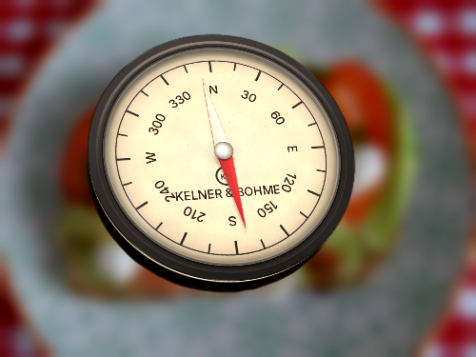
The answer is 172.5 °
